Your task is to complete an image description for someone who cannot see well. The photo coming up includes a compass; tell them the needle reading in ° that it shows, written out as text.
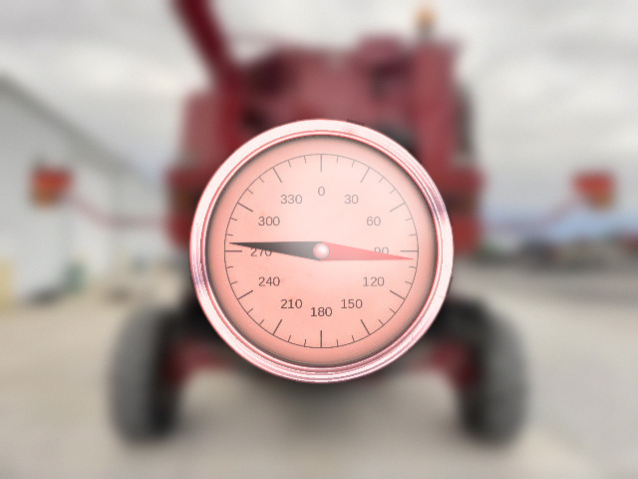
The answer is 95 °
